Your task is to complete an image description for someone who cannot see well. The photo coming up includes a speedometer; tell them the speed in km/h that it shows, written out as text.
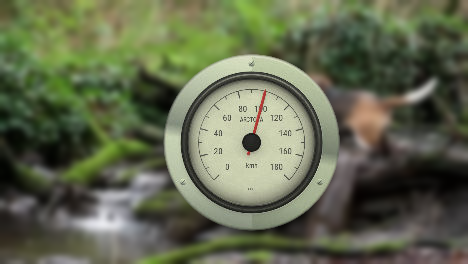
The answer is 100 km/h
